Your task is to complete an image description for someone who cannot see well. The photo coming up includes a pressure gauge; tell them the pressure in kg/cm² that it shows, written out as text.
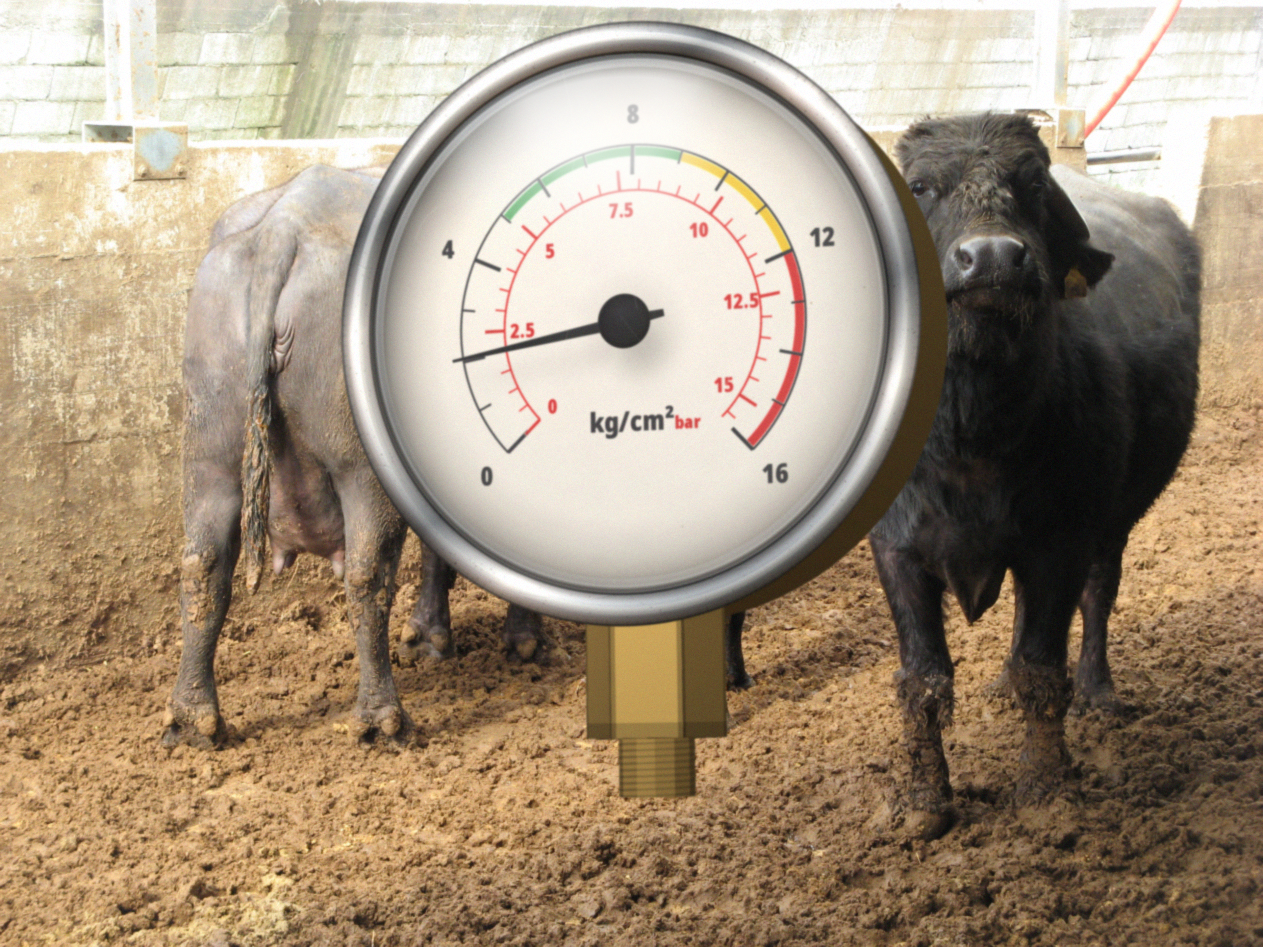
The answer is 2 kg/cm²
